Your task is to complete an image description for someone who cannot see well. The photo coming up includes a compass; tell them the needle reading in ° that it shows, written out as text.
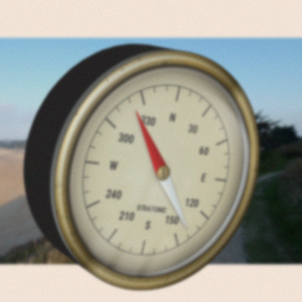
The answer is 320 °
